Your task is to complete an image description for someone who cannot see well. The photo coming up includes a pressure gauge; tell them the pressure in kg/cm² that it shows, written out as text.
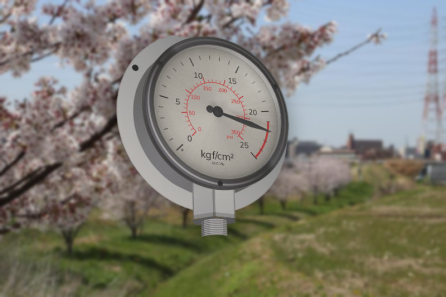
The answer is 22 kg/cm²
